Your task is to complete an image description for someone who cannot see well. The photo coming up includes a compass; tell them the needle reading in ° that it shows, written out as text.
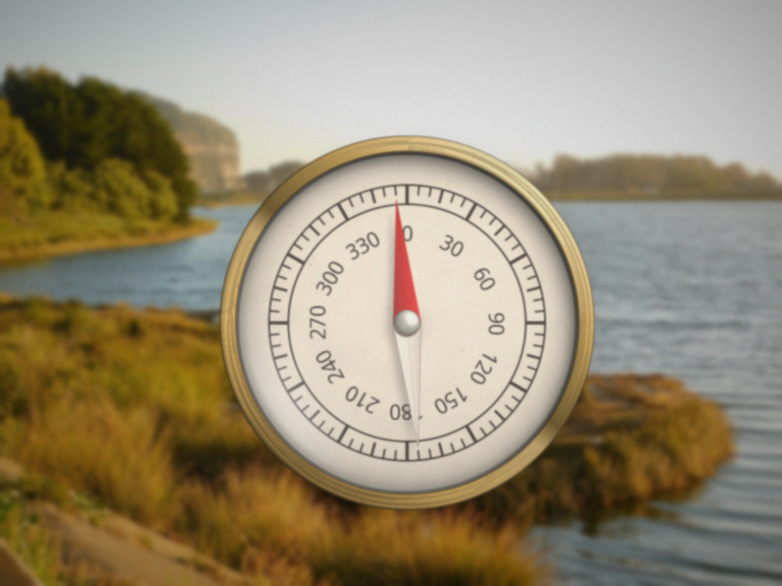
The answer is 355 °
